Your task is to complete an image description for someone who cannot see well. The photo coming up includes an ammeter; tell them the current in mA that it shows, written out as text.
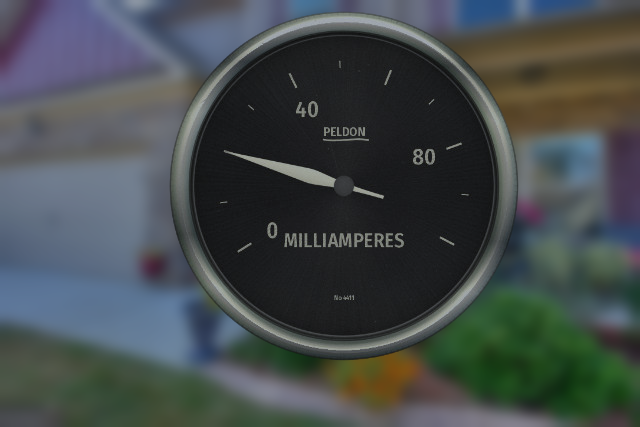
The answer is 20 mA
